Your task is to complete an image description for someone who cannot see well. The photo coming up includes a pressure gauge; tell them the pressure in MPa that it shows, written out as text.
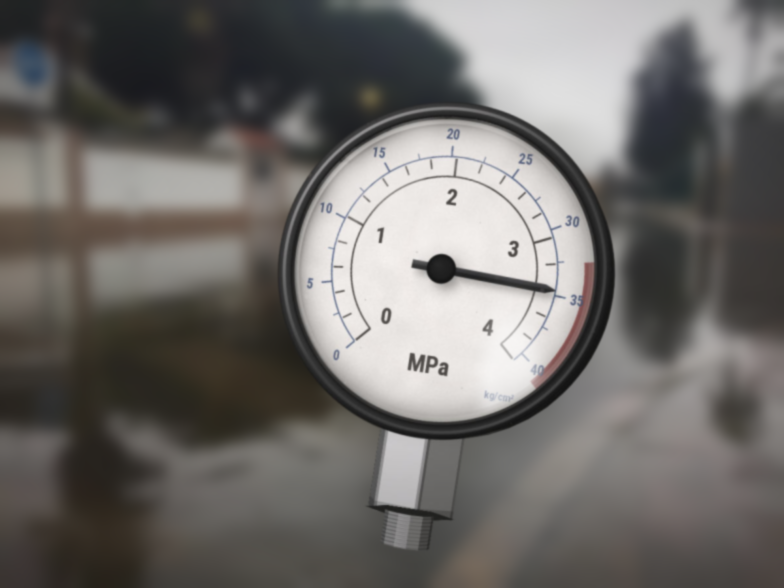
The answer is 3.4 MPa
